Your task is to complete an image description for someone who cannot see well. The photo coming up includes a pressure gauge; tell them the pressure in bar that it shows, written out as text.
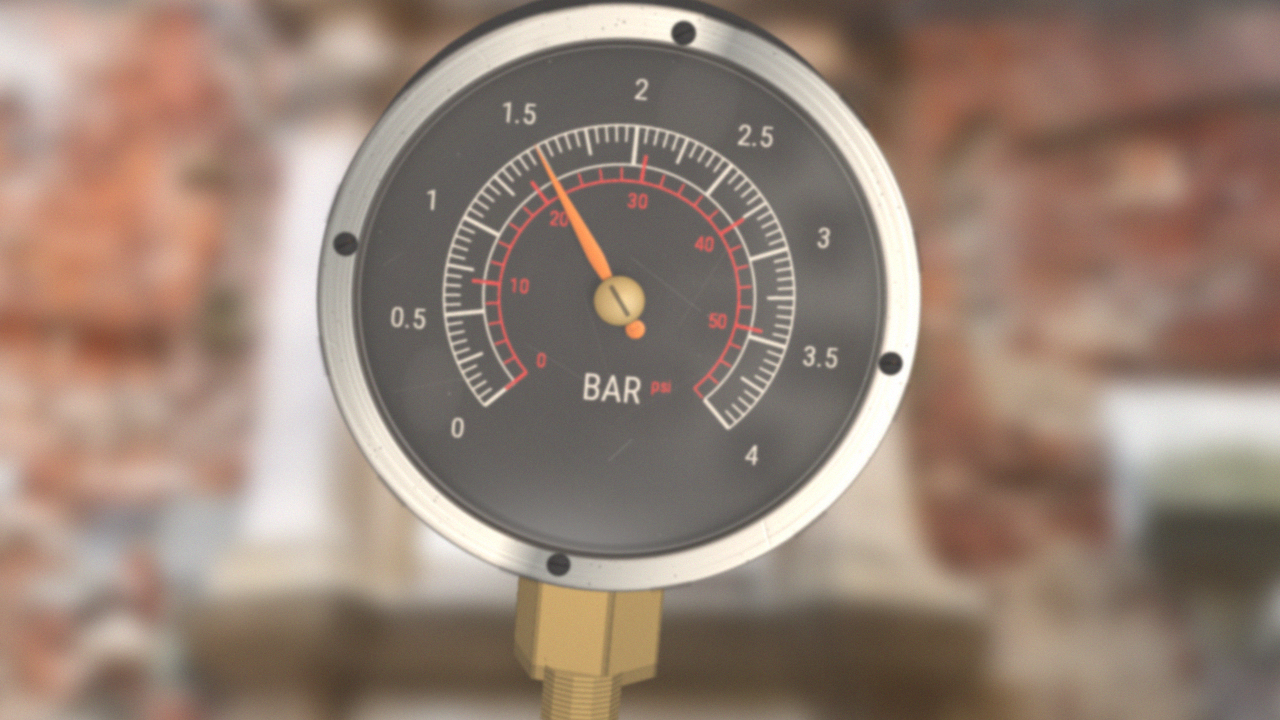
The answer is 1.5 bar
